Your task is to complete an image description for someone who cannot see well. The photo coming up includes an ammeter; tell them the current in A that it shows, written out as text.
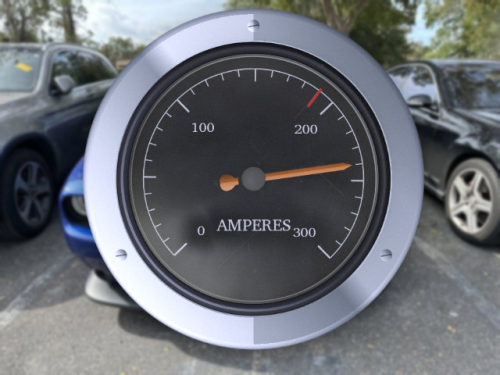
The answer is 240 A
